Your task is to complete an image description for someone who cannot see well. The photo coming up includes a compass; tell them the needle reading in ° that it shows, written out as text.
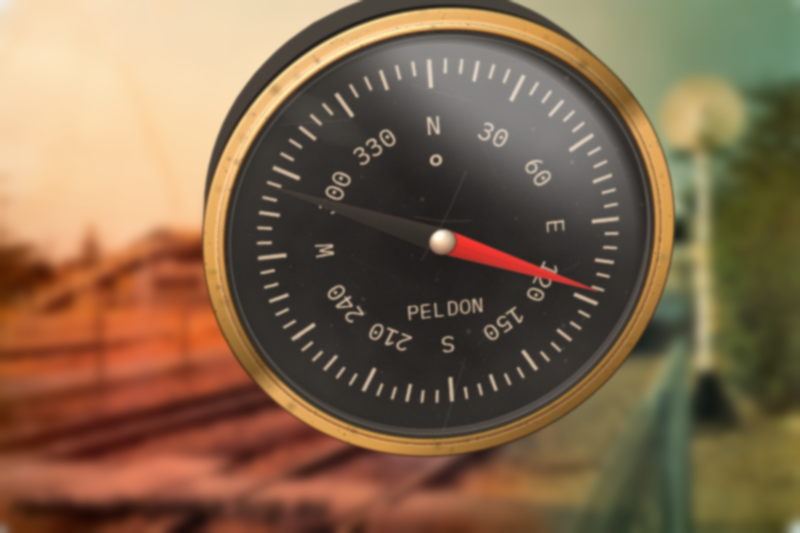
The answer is 115 °
